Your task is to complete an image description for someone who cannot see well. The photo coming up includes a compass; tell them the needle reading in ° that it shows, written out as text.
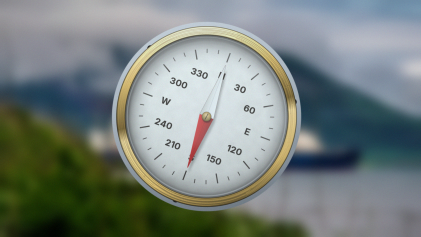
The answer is 180 °
